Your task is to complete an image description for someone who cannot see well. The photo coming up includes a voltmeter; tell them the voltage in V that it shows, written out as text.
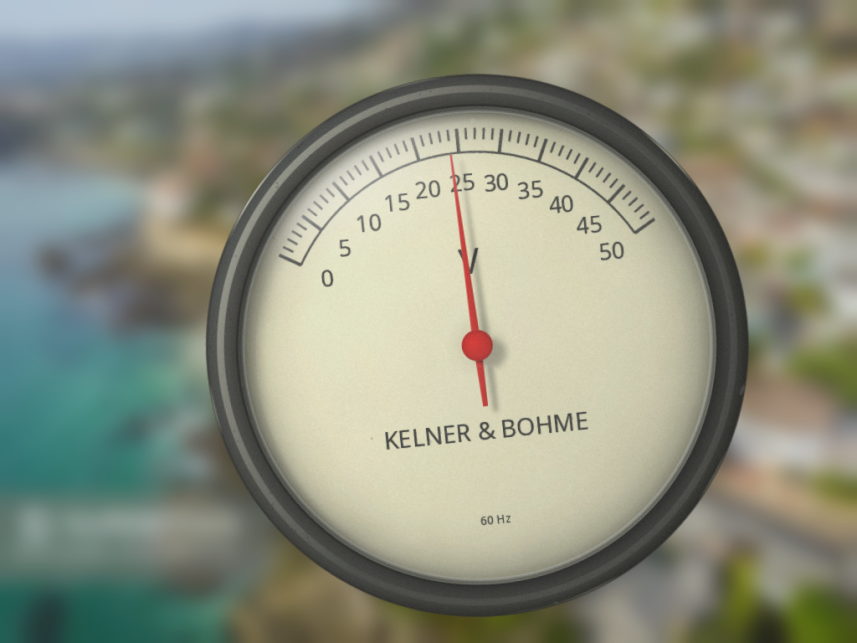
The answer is 24 V
